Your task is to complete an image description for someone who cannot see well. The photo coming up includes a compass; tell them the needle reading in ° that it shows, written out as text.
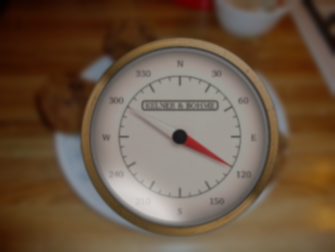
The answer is 120 °
